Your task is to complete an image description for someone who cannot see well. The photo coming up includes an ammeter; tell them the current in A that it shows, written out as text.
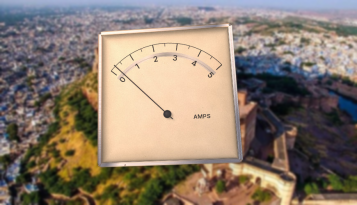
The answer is 0.25 A
